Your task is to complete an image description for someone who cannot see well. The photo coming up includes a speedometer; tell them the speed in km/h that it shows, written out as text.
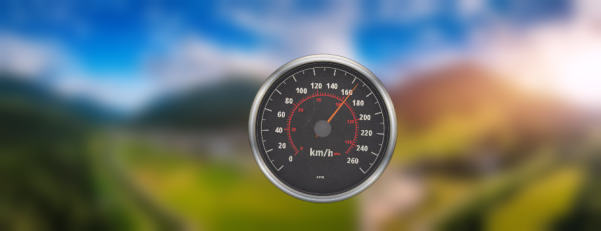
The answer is 165 km/h
